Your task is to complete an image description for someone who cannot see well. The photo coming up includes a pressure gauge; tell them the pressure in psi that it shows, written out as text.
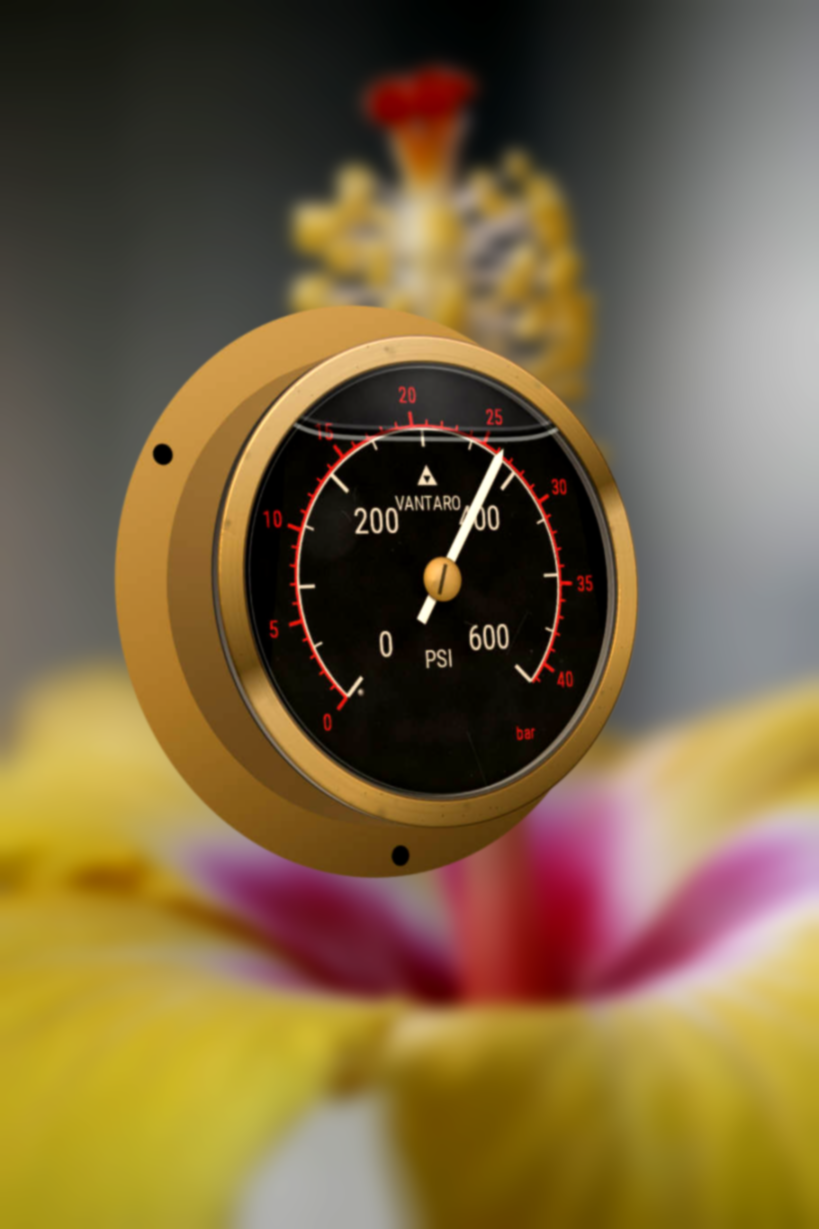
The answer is 375 psi
